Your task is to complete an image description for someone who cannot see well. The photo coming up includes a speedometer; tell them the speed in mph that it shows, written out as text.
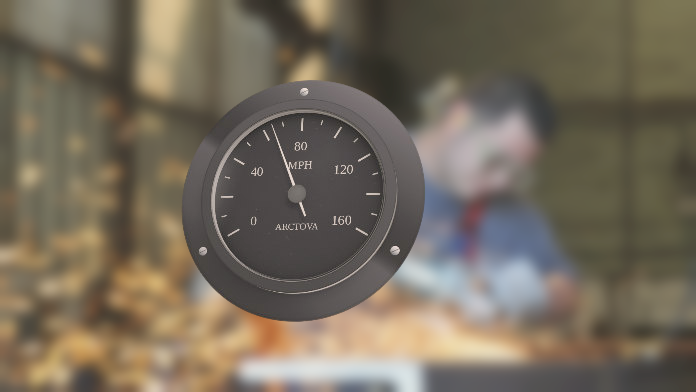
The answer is 65 mph
